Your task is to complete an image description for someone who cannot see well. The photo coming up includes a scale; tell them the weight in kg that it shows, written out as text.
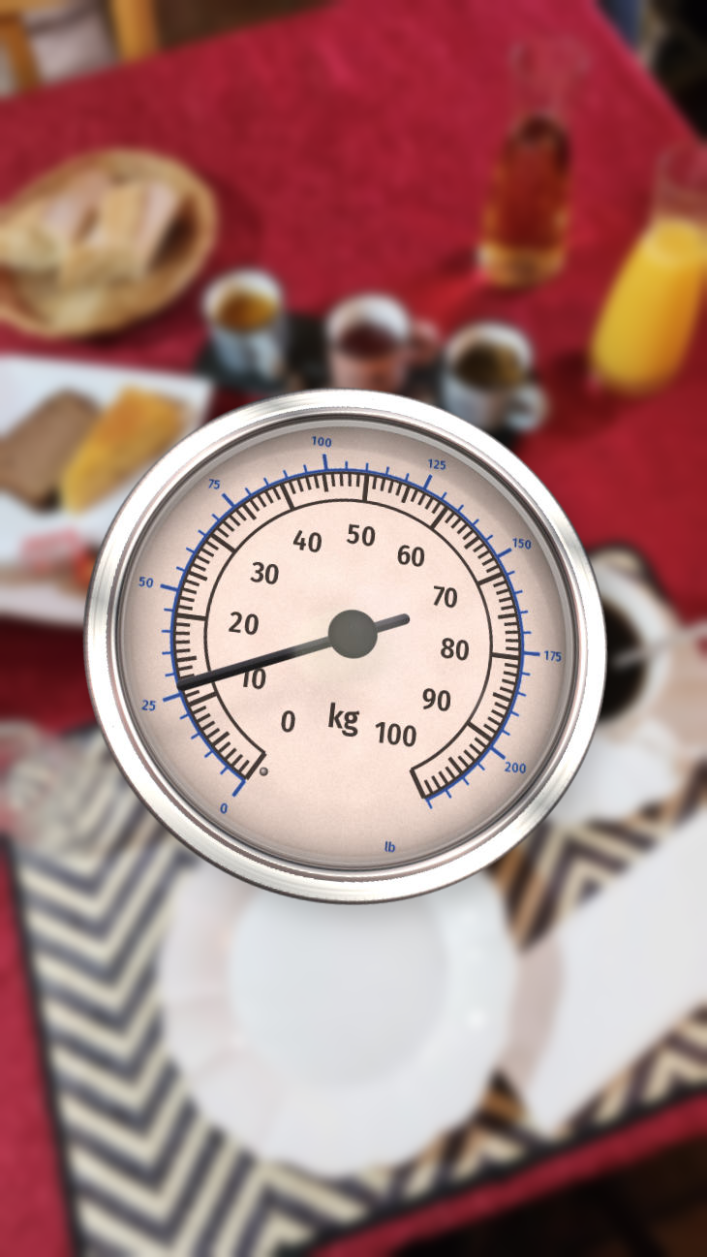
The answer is 12 kg
